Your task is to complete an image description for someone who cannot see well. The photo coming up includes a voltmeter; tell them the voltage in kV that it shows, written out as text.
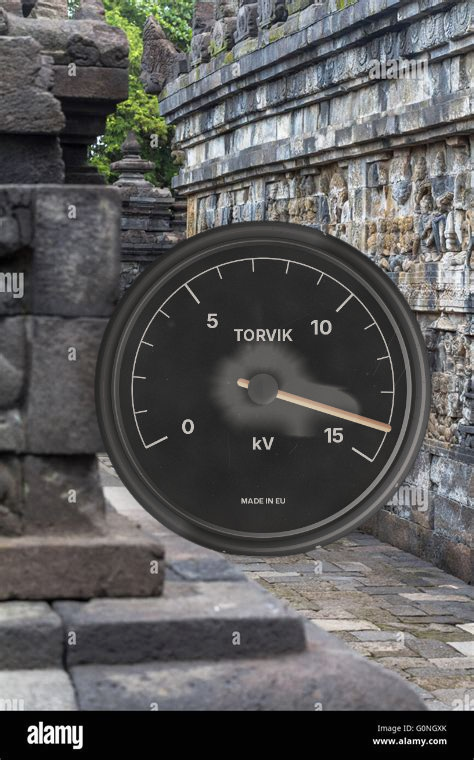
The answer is 14 kV
